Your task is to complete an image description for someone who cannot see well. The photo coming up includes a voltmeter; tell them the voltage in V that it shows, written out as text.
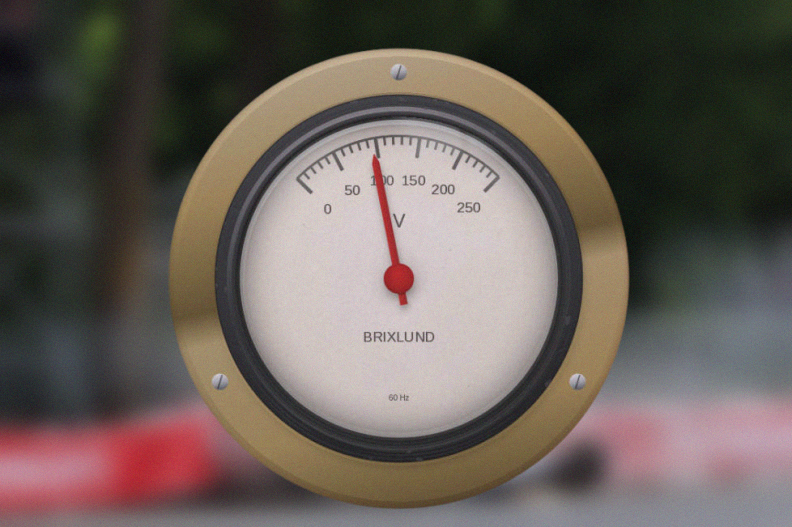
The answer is 95 V
